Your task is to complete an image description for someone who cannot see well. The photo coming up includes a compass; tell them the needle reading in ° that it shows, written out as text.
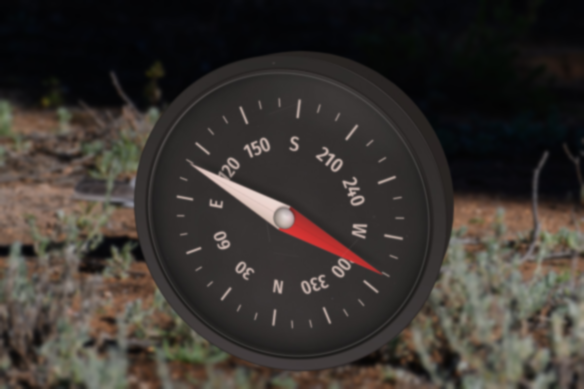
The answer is 290 °
